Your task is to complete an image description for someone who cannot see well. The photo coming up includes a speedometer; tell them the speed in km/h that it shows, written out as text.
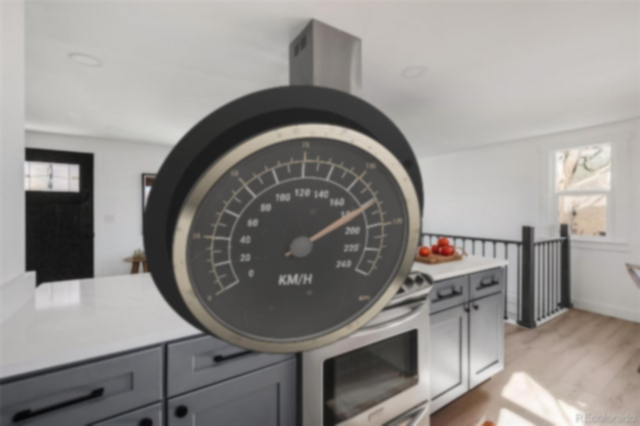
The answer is 180 km/h
